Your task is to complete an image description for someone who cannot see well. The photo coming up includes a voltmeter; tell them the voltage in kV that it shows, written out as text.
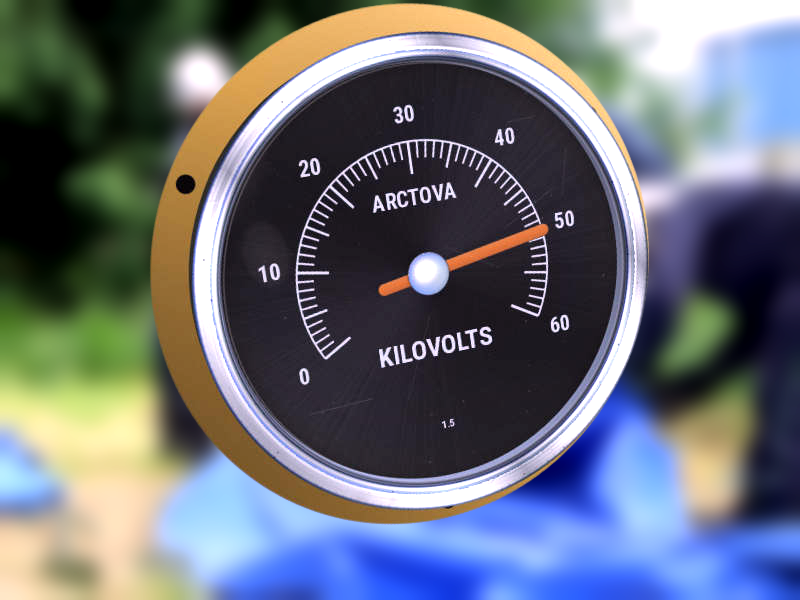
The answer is 50 kV
